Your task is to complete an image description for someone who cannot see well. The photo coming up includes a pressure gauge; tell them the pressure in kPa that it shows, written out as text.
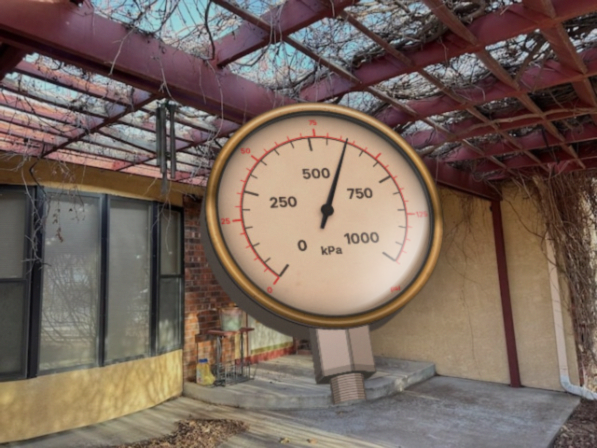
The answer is 600 kPa
